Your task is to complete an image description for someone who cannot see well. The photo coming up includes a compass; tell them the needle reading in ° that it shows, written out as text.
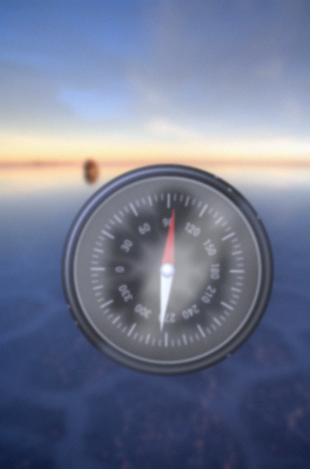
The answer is 95 °
